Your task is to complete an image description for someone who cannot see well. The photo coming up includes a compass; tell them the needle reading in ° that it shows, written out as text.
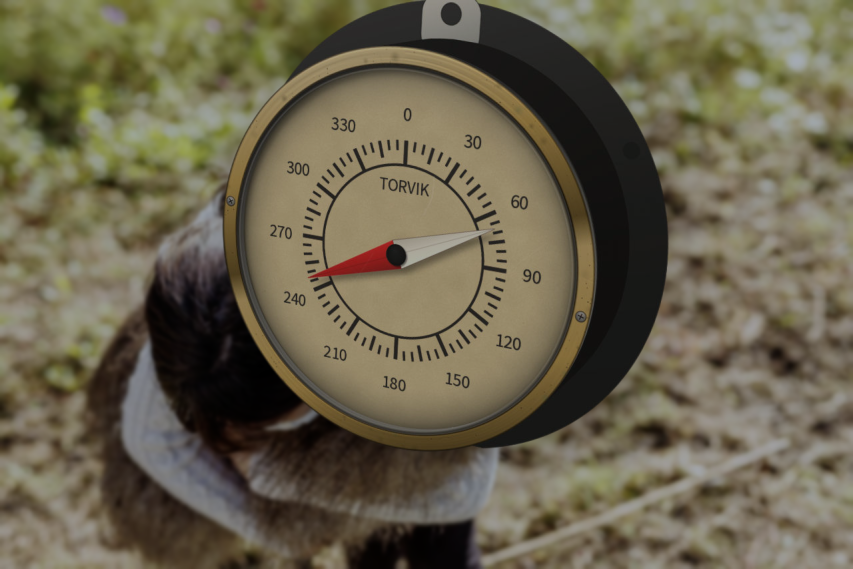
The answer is 247.5 °
